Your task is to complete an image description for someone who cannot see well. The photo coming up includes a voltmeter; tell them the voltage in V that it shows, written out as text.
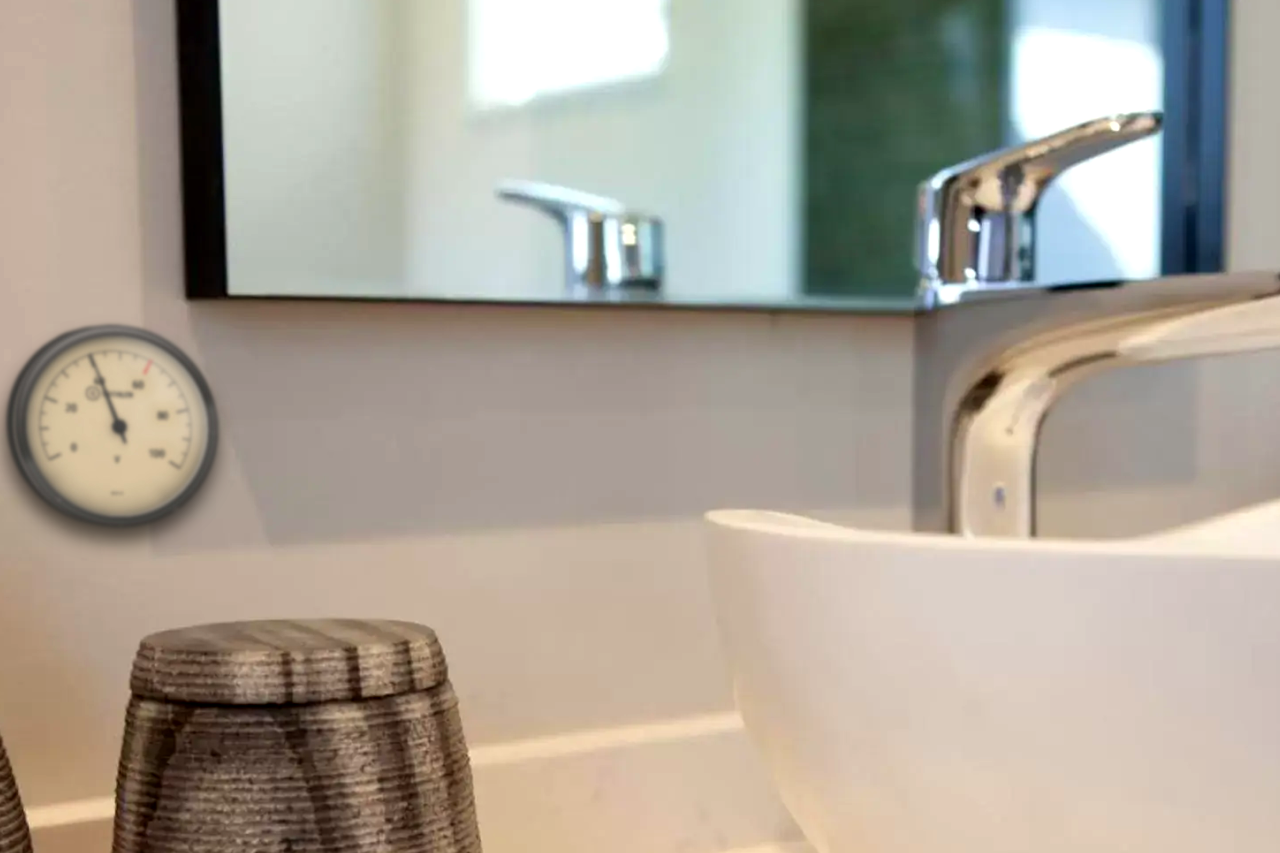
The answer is 40 V
